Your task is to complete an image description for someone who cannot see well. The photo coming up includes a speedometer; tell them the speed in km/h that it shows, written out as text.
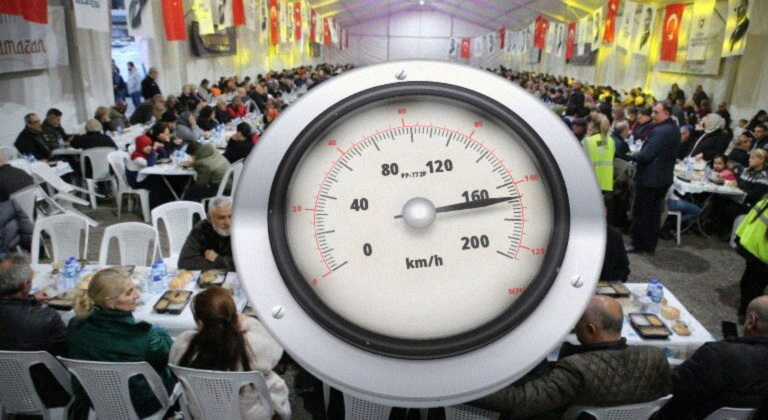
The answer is 170 km/h
